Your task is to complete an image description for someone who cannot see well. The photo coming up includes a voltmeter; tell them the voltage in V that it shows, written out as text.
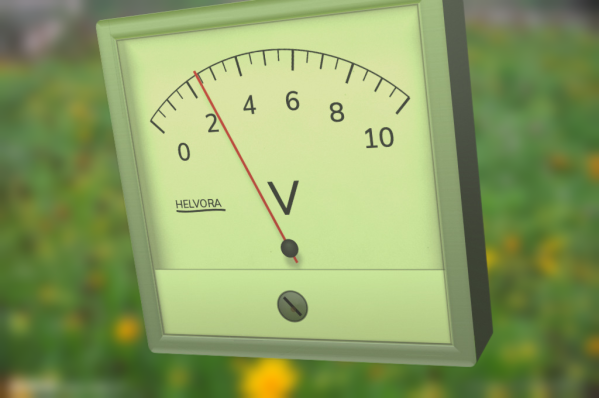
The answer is 2.5 V
